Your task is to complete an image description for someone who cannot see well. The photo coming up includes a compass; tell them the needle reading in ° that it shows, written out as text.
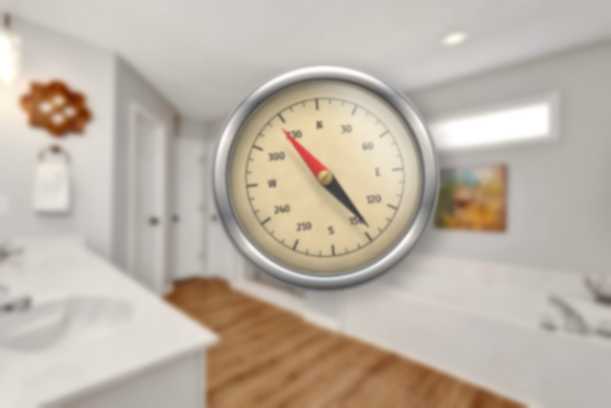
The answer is 325 °
